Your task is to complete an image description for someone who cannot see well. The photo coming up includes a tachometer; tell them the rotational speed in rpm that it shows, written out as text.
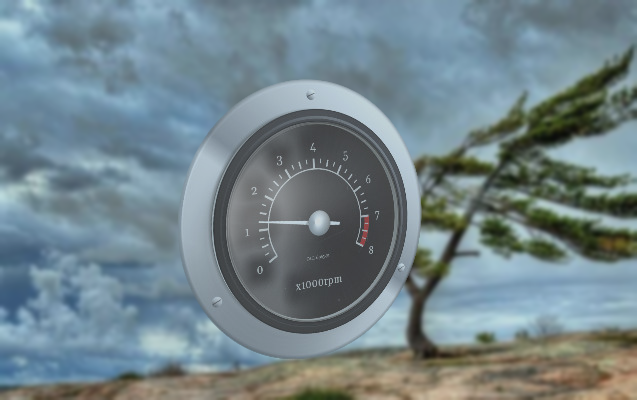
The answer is 1250 rpm
